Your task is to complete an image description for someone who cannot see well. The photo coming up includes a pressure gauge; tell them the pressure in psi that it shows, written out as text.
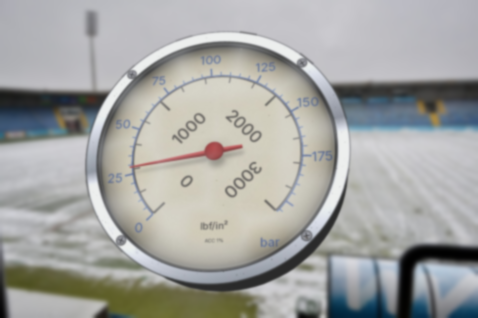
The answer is 400 psi
